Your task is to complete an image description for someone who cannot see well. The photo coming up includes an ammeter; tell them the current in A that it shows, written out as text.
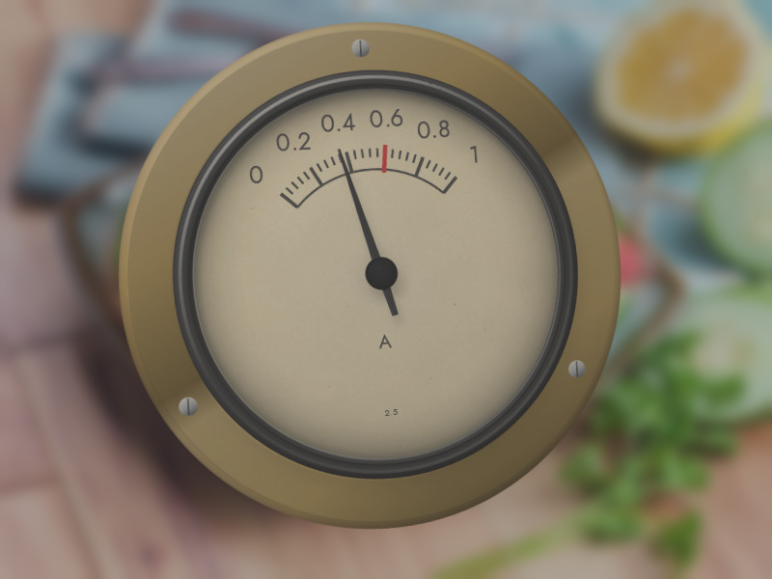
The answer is 0.36 A
